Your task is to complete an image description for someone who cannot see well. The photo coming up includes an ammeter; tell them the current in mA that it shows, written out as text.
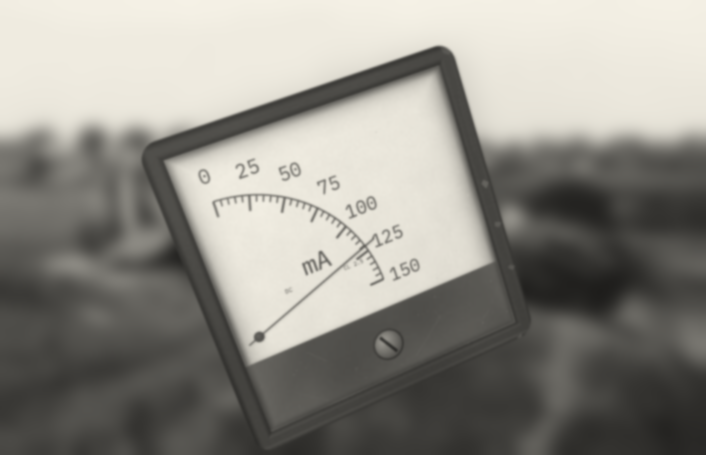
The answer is 120 mA
